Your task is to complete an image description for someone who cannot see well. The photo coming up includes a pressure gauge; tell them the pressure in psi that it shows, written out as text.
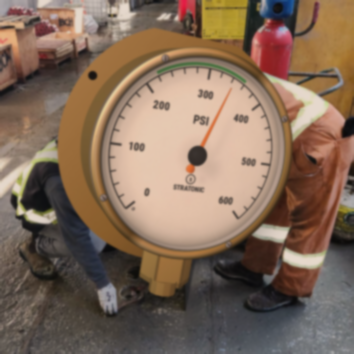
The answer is 340 psi
